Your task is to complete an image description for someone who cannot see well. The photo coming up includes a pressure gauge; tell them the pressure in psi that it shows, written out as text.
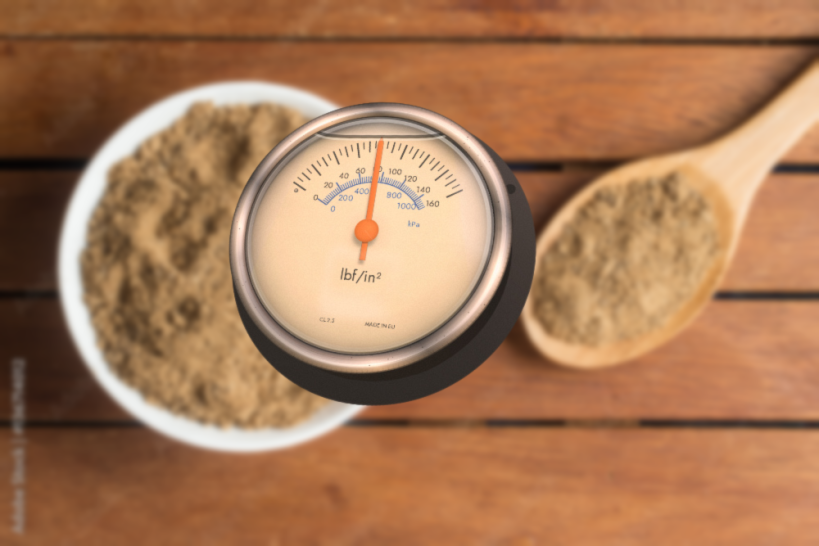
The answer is 80 psi
